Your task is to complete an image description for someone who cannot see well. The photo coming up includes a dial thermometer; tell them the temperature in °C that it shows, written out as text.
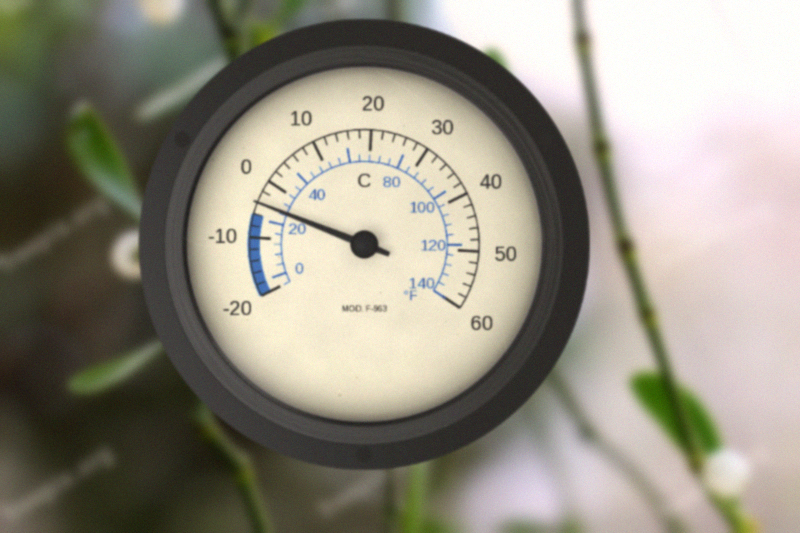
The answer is -4 °C
